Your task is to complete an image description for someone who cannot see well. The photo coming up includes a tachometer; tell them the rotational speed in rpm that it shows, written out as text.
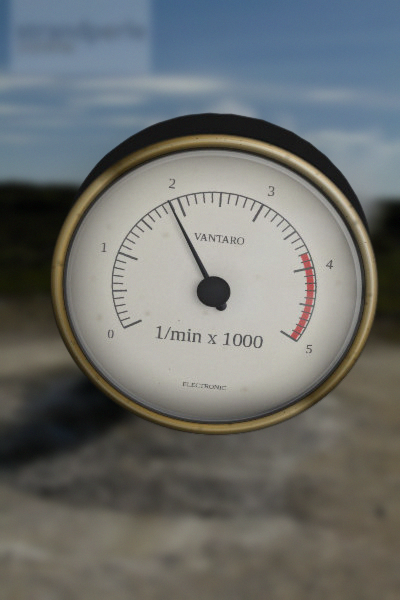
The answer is 1900 rpm
